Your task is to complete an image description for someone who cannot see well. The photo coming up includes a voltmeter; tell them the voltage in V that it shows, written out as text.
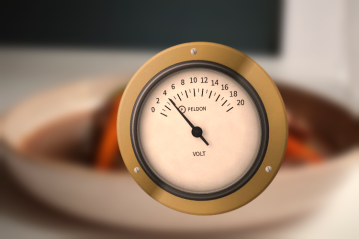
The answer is 4 V
